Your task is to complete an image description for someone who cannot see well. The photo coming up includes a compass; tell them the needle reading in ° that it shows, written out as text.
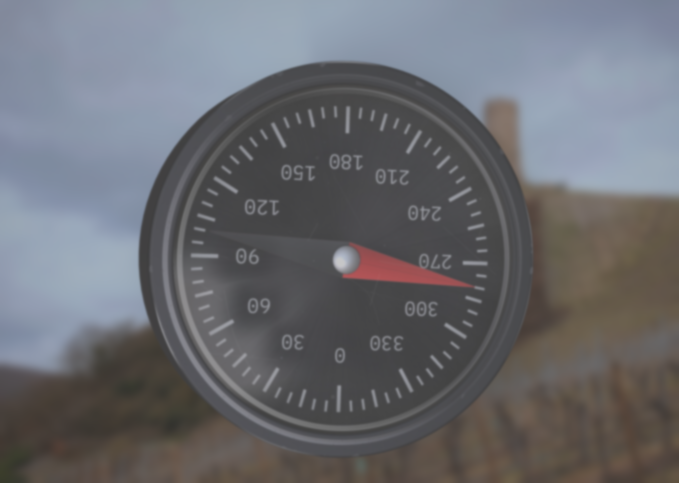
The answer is 280 °
